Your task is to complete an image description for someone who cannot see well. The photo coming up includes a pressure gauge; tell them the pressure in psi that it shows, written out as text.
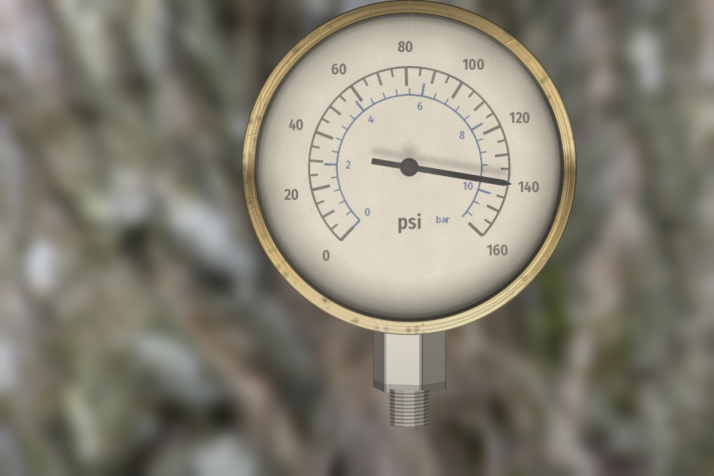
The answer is 140 psi
